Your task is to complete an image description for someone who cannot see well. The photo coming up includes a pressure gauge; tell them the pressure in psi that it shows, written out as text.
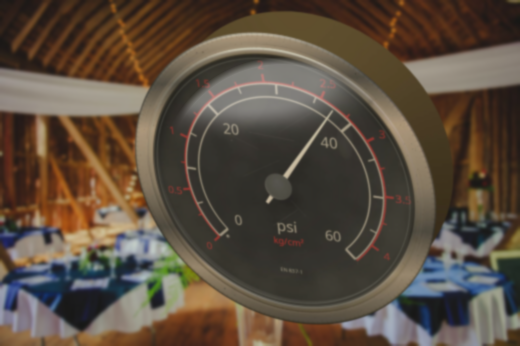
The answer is 37.5 psi
